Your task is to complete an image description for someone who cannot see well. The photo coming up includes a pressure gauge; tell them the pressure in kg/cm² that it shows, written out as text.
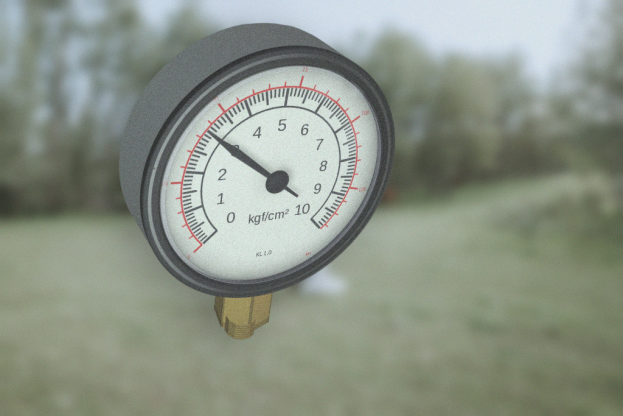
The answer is 3 kg/cm²
